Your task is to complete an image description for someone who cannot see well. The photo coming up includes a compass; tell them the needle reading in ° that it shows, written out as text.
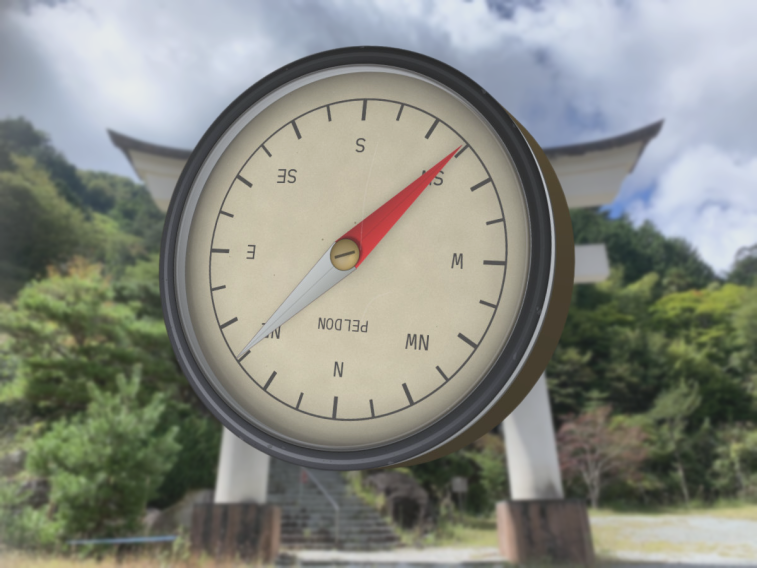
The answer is 225 °
